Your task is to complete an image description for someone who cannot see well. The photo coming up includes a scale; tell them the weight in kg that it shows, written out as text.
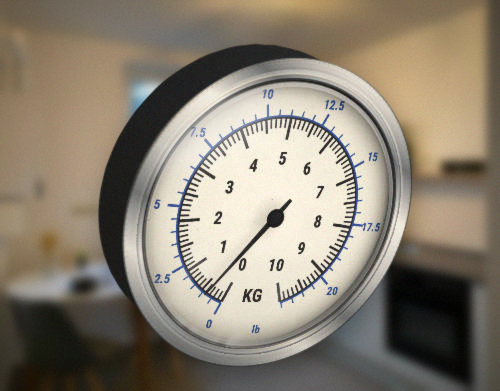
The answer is 0.5 kg
